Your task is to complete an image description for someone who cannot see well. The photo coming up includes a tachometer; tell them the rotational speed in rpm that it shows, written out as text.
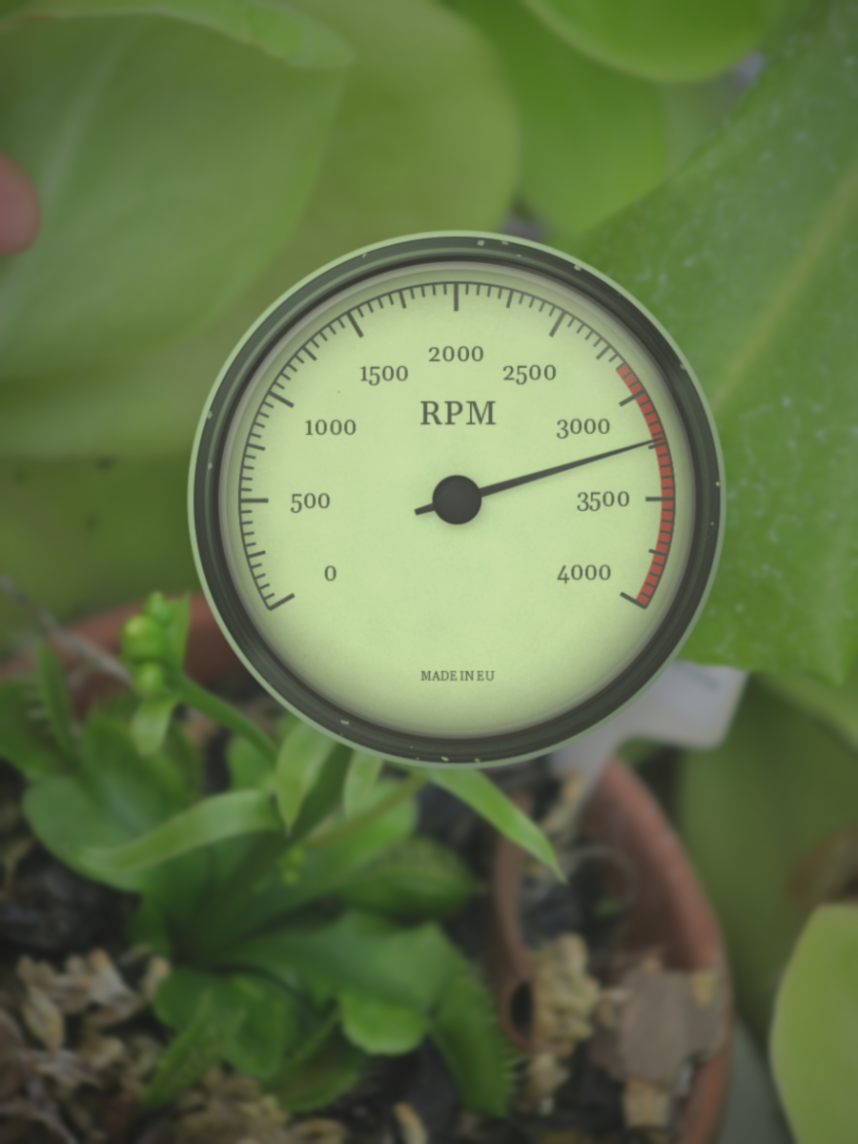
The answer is 3225 rpm
